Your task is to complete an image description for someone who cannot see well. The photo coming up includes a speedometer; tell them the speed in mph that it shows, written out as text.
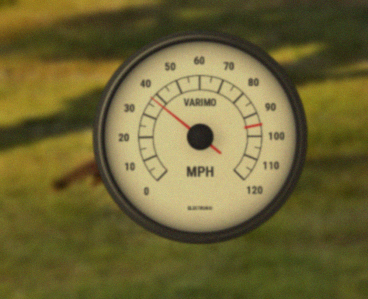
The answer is 37.5 mph
